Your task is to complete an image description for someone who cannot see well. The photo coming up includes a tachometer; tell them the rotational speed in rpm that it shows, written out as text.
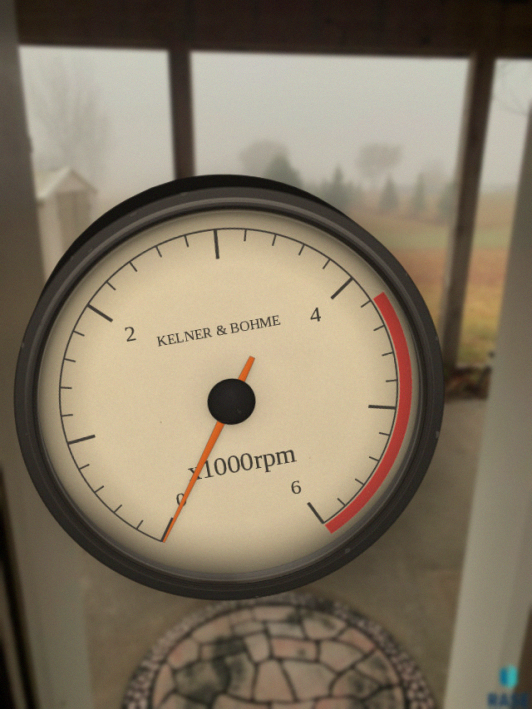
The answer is 0 rpm
